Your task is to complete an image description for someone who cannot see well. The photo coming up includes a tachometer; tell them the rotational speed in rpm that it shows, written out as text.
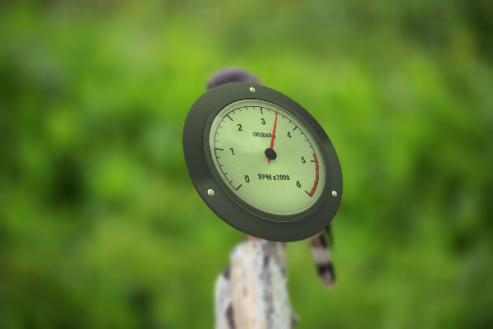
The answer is 3400 rpm
